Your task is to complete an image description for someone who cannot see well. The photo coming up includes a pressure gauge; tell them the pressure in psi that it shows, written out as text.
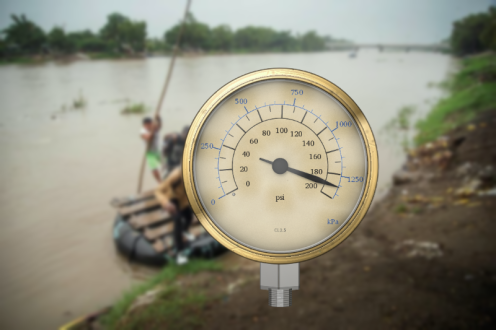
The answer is 190 psi
